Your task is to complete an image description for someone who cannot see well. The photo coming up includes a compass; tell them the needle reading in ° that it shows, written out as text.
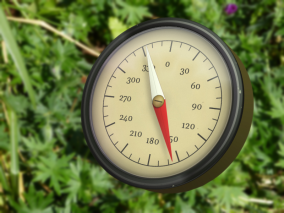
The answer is 155 °
